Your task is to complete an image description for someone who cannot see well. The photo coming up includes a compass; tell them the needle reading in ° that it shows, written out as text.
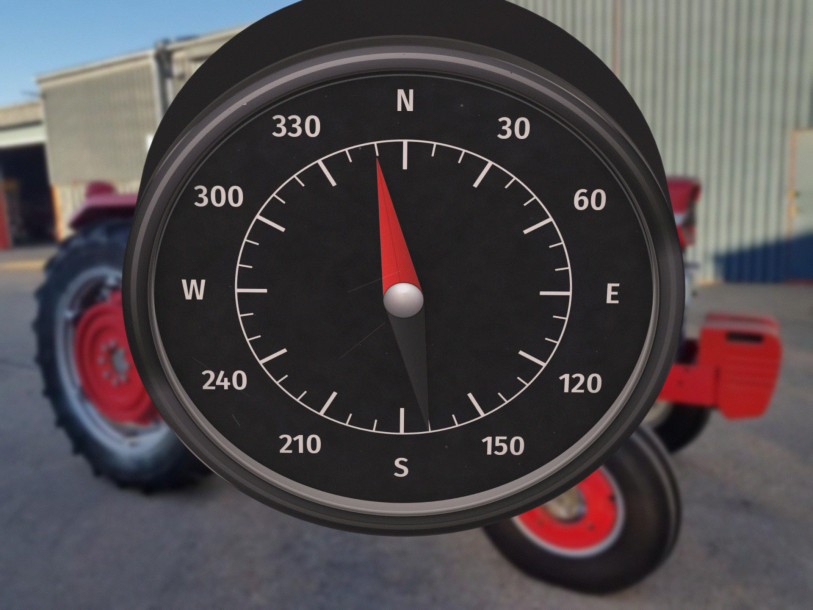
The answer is 350 °
